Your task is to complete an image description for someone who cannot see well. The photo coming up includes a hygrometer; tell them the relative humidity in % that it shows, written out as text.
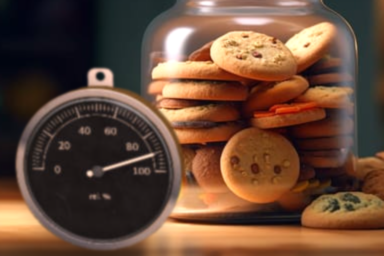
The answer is 90 %
